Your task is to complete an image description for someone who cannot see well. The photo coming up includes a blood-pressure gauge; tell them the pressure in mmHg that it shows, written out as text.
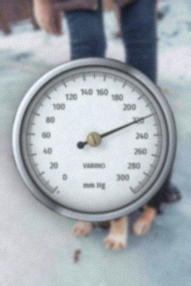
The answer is 220 mmHg
